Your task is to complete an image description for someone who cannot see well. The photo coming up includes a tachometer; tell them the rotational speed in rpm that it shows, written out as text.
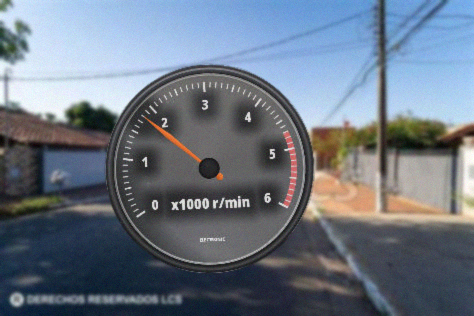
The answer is 1800 rpm
